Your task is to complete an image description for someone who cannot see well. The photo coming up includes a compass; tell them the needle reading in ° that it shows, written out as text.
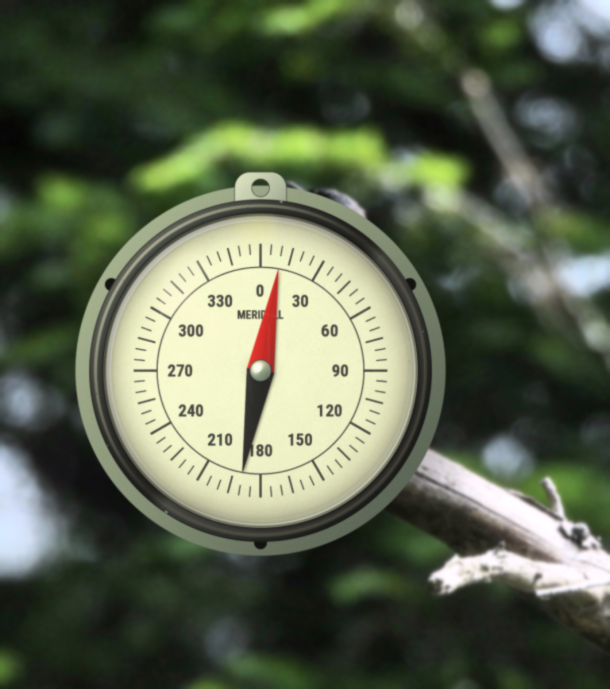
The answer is 10 °
